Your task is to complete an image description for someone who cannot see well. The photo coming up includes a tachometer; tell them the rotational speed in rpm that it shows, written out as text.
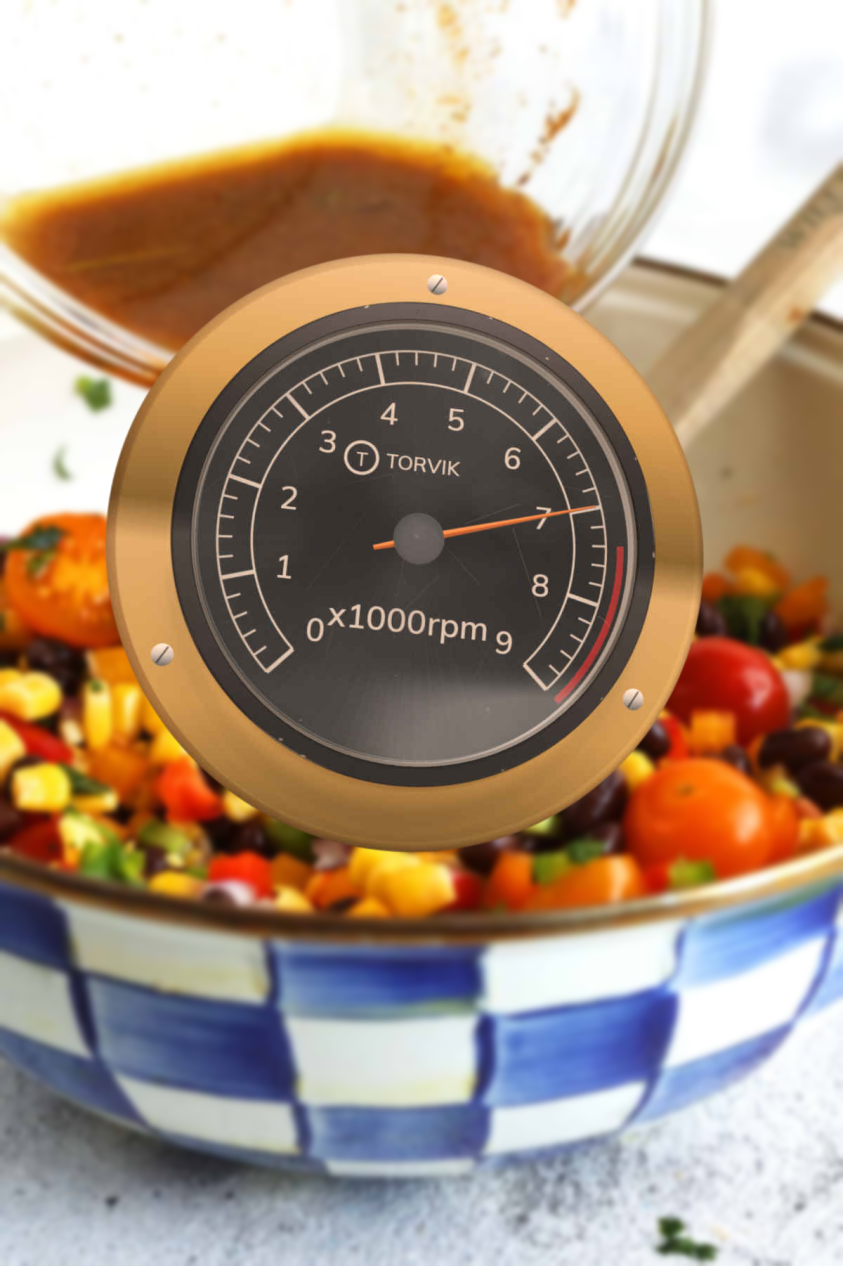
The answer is 7000 rpm
